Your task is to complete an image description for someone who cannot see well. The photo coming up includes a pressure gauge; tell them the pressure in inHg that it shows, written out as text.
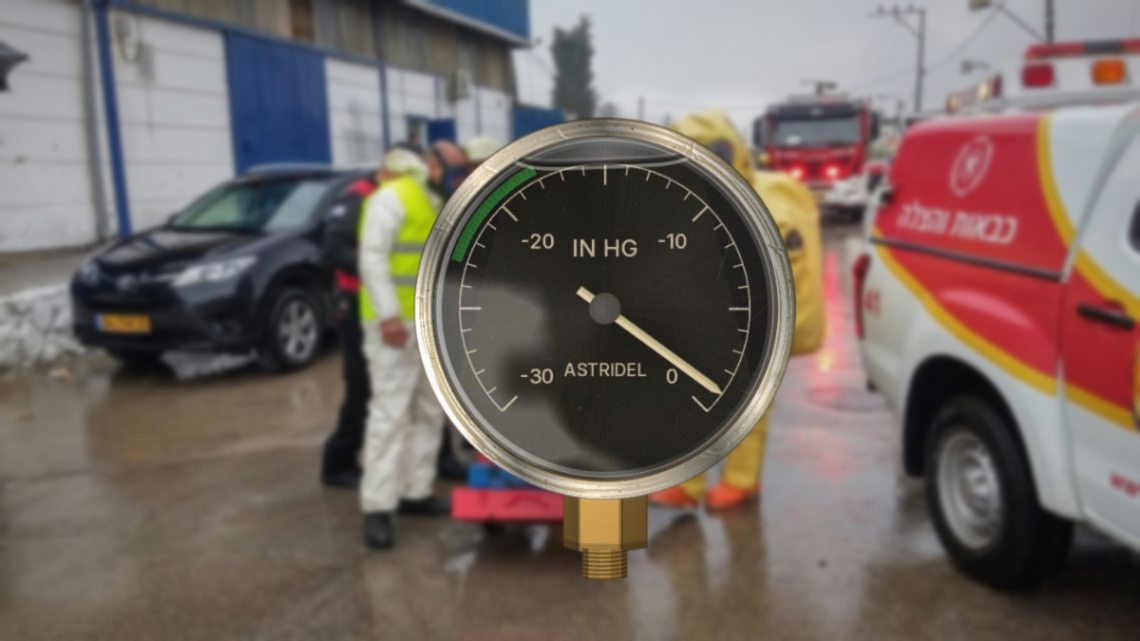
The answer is -1 inHg
